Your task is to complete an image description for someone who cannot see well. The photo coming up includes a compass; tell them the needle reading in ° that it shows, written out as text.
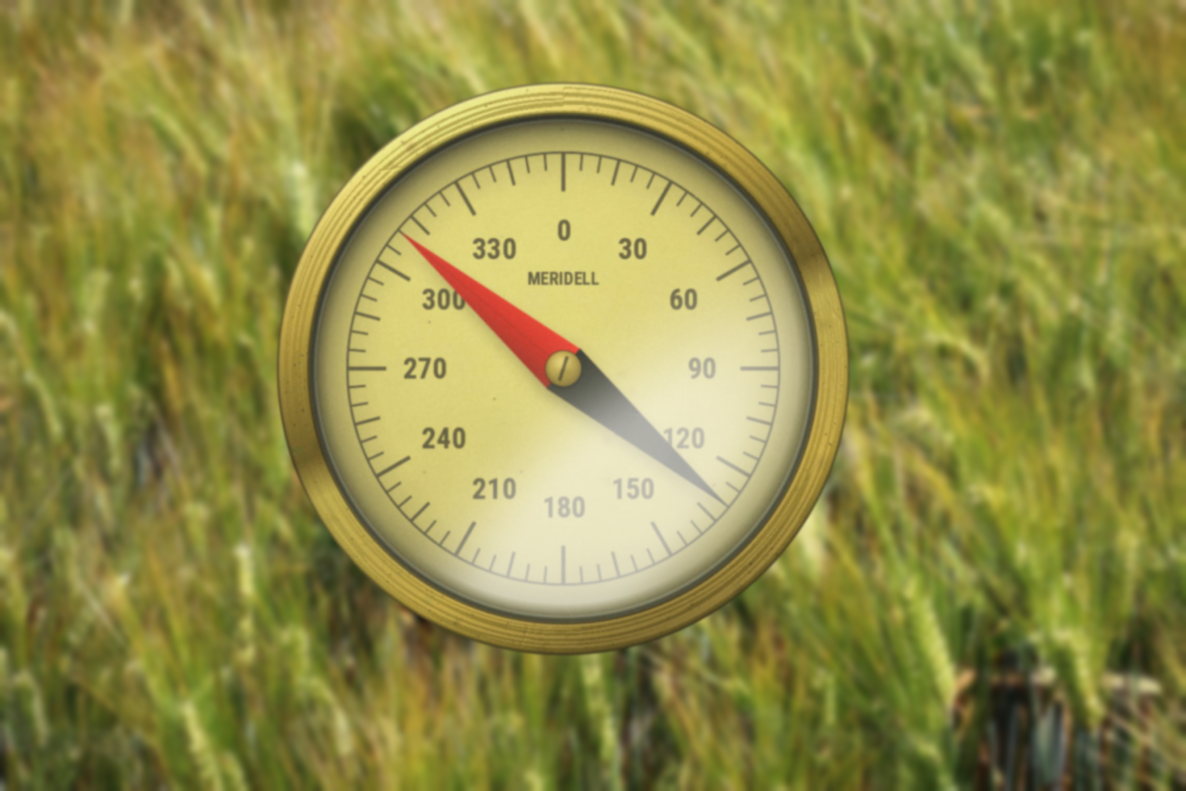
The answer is 310 °
